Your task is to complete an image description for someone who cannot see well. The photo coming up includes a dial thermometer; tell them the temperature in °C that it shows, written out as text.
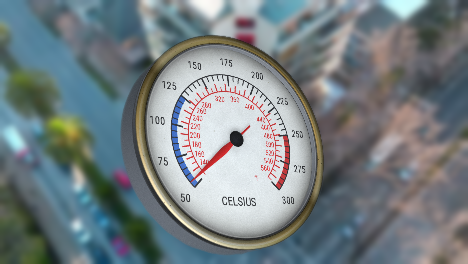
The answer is 55 °C
